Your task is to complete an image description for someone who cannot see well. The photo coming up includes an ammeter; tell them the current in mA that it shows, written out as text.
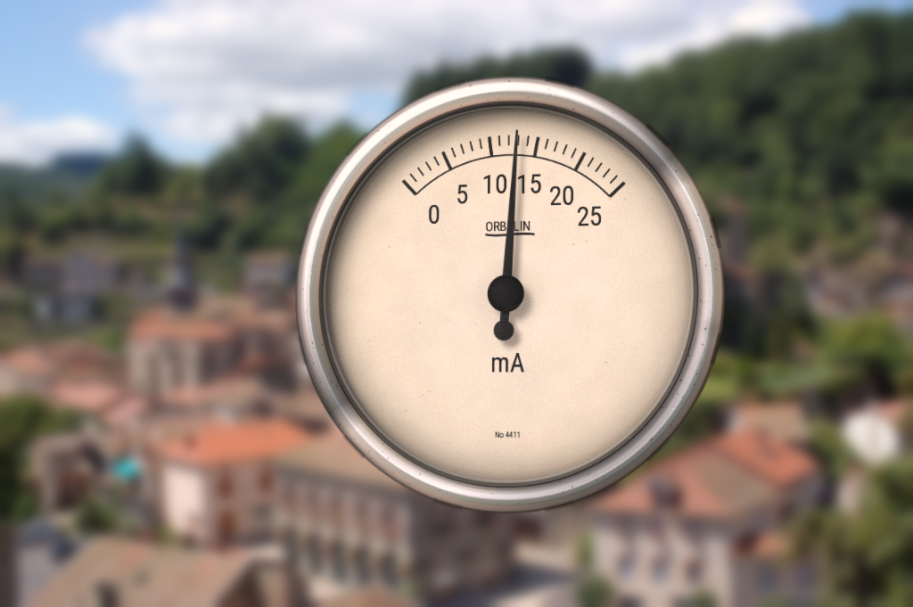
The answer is 13 mA
